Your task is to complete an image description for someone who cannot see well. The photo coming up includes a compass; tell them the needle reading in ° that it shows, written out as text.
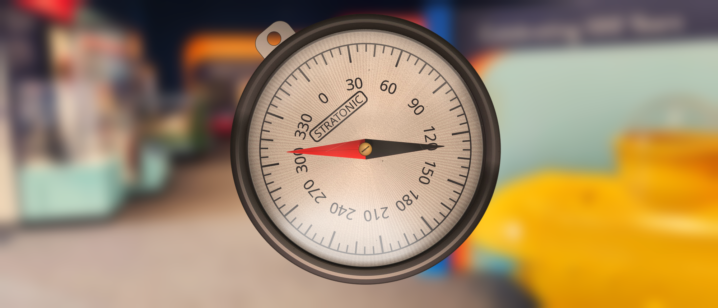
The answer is 307.5 °
